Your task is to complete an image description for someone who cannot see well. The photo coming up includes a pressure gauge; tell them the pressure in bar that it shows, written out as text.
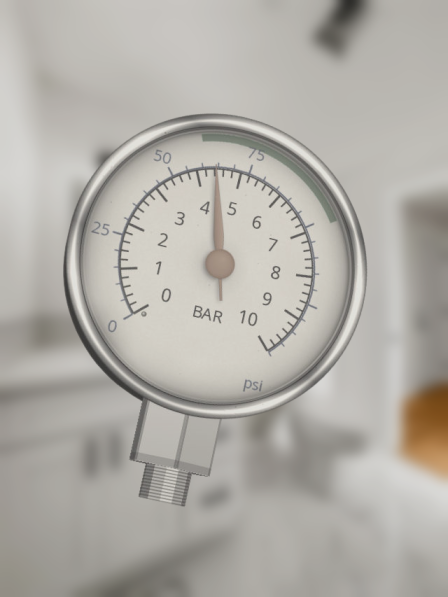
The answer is 4.4 bar
